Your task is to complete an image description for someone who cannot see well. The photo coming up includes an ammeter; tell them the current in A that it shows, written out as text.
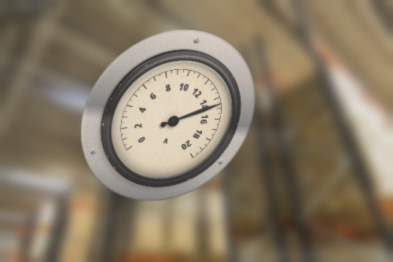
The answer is 14.5 A
